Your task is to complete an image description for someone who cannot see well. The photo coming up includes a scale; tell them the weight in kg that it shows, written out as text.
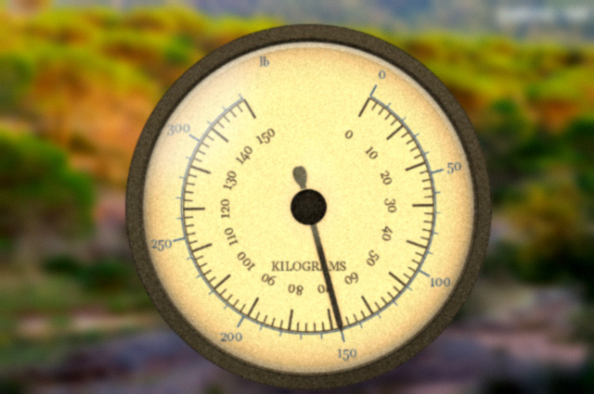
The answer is 68 kg
